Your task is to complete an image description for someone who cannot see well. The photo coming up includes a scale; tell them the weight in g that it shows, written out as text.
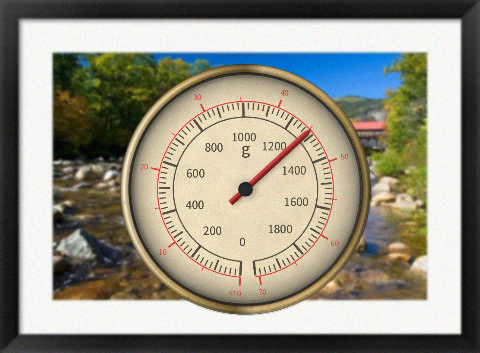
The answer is 1280 g
